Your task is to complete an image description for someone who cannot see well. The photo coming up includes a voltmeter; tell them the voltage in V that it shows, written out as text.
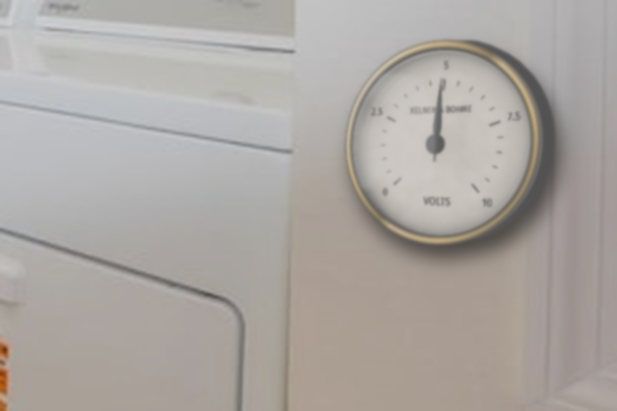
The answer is 5 V
